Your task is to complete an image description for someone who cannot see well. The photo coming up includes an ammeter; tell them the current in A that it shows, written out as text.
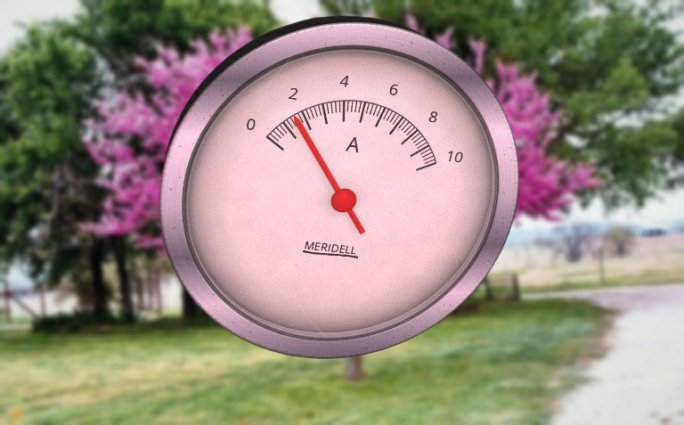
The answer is 1.6 A
